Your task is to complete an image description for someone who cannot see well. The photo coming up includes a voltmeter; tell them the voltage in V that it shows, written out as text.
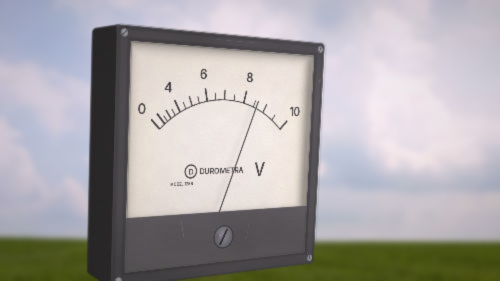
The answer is 8.5 V
